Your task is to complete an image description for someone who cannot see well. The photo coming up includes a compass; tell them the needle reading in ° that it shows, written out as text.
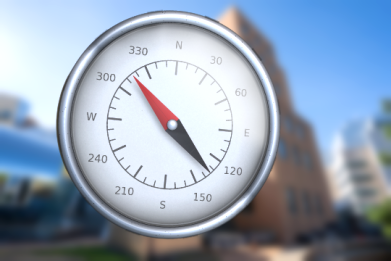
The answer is 315 °
